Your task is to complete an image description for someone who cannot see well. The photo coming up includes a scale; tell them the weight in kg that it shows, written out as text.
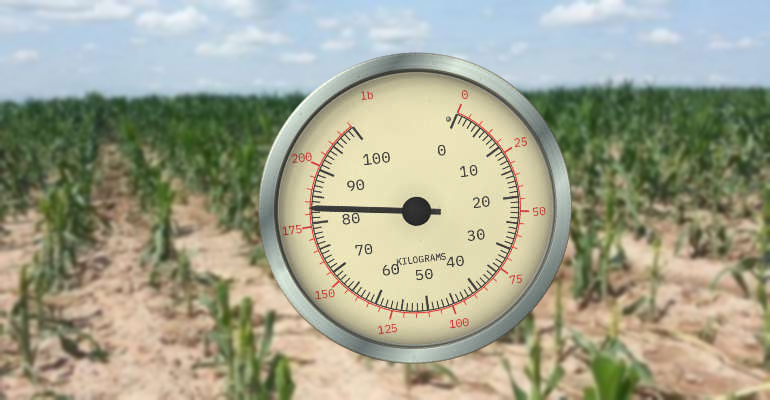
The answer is 83 kg
